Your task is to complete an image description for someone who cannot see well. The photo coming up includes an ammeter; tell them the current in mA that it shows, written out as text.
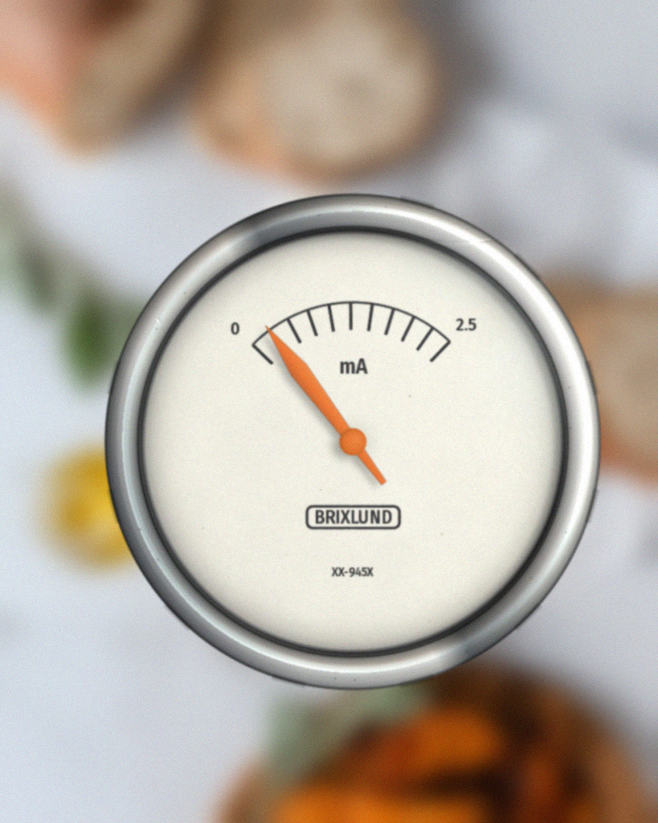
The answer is 0.25 mA
